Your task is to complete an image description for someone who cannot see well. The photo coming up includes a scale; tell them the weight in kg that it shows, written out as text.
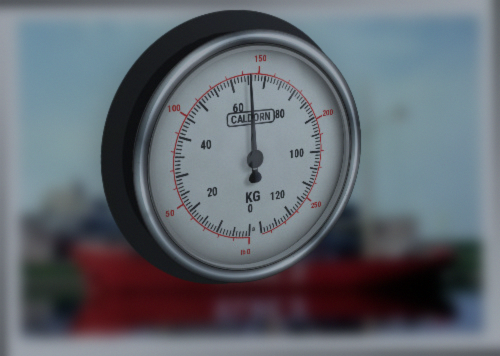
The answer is 65 kg
